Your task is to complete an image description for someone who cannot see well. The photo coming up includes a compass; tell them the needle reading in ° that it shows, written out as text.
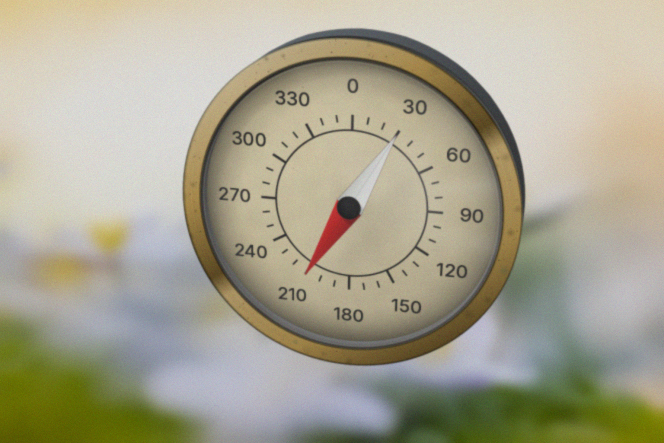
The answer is 210 °
